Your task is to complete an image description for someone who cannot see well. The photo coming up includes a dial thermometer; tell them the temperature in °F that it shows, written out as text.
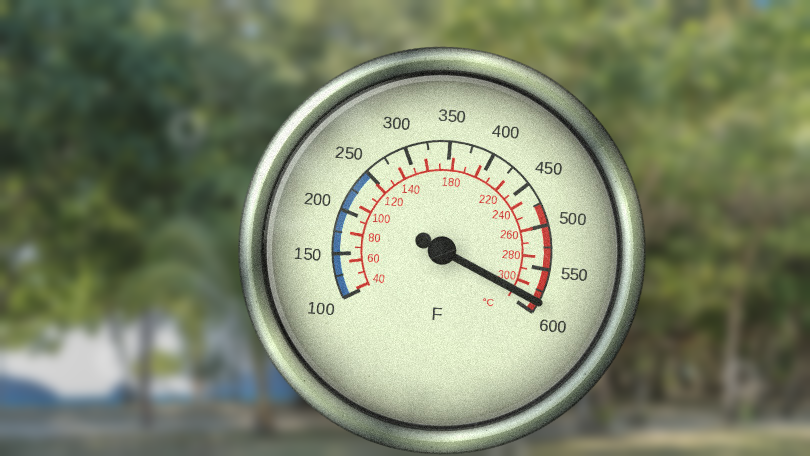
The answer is 587.5 °F
